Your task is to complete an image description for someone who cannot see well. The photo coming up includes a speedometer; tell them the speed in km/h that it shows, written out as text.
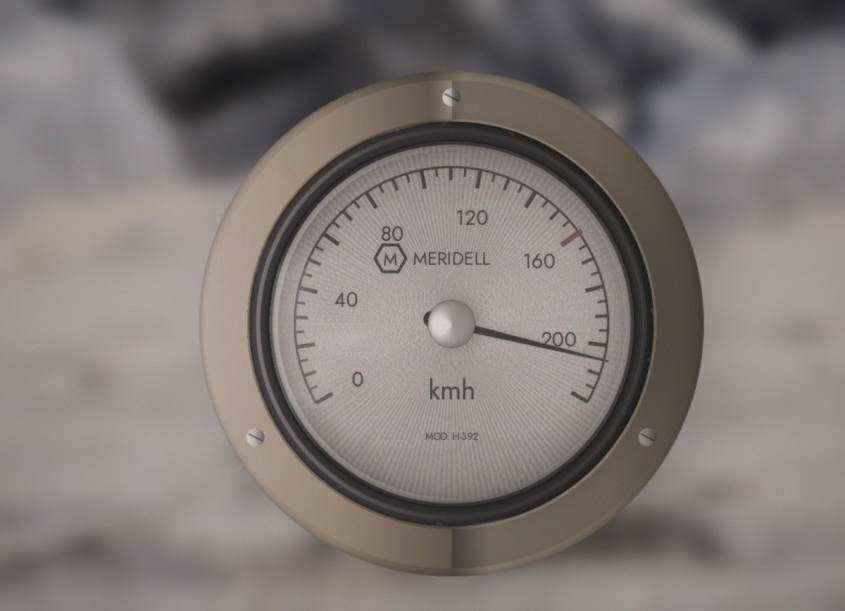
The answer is 205 km/h
